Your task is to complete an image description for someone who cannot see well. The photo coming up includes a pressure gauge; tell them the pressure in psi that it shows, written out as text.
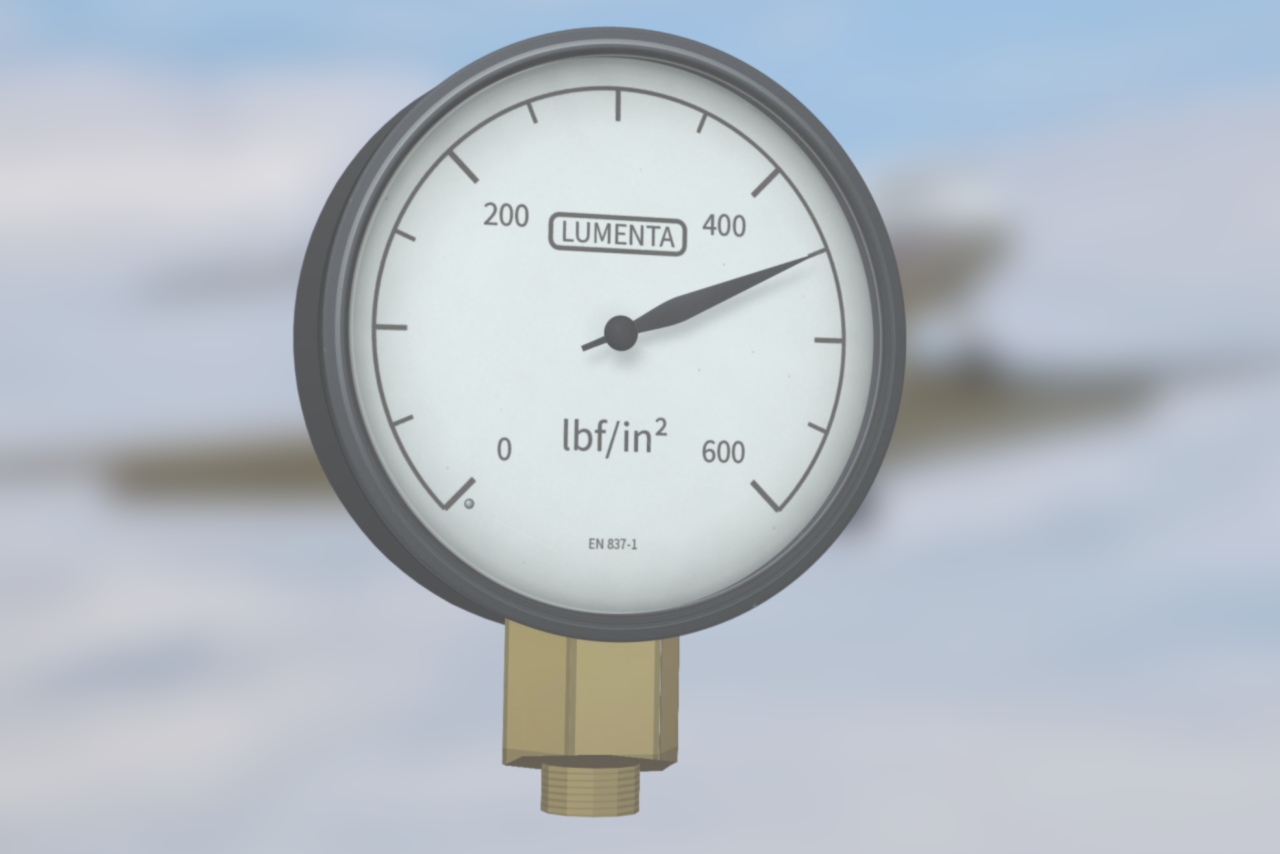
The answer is 450 psi
